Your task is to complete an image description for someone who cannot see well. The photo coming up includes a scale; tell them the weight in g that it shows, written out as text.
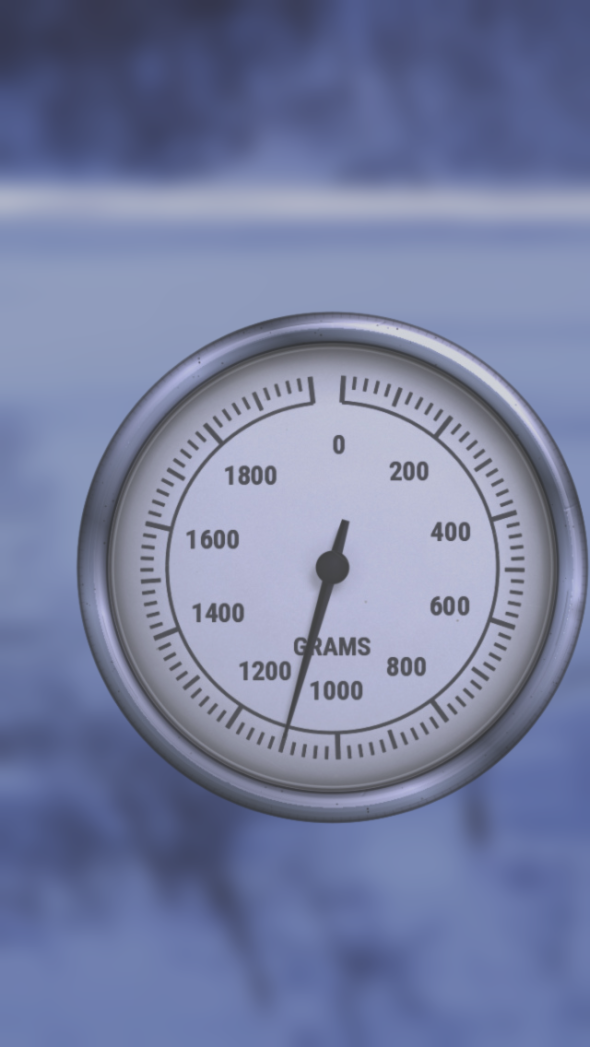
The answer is 1100 g
